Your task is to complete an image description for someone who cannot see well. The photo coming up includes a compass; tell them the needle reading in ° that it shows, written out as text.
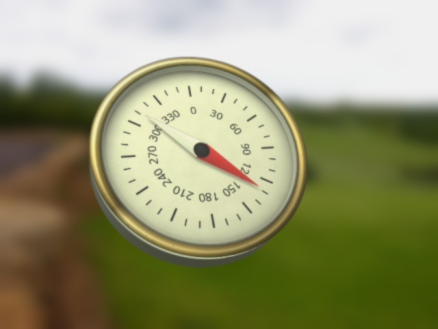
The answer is 130 °
